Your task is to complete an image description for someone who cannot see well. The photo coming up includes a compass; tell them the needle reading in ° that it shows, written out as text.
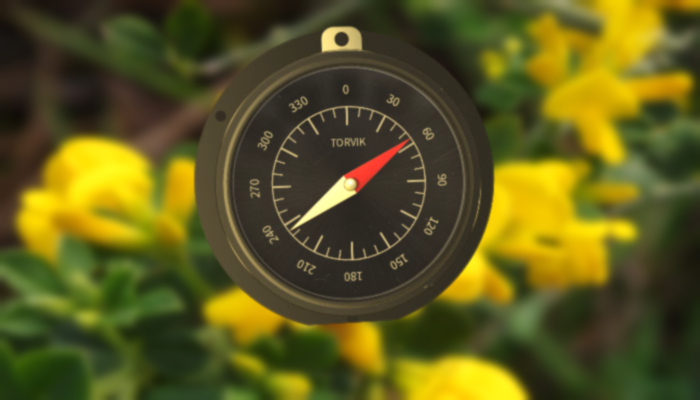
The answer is 55 °
